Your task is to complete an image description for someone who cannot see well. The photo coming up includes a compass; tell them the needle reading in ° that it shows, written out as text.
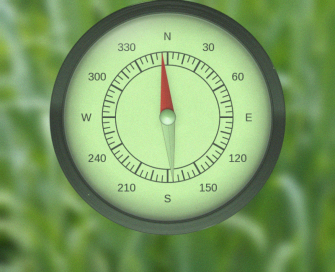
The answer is 355 °
